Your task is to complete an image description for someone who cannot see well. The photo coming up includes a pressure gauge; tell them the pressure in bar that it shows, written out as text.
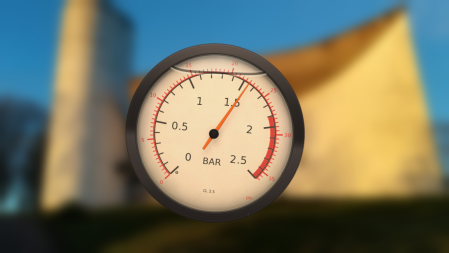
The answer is 1.55 bar
